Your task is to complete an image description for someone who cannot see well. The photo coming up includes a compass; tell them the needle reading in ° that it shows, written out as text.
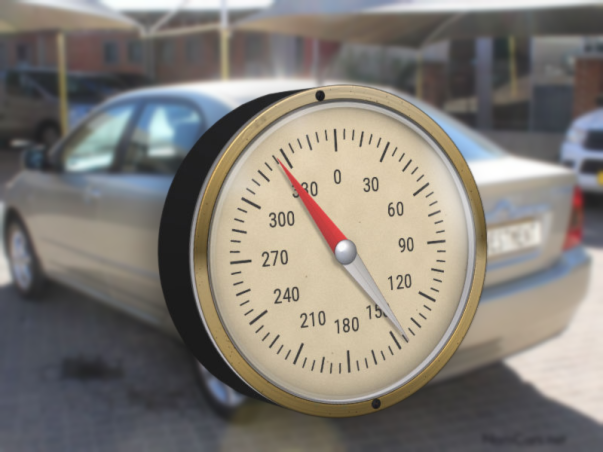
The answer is 325 °
